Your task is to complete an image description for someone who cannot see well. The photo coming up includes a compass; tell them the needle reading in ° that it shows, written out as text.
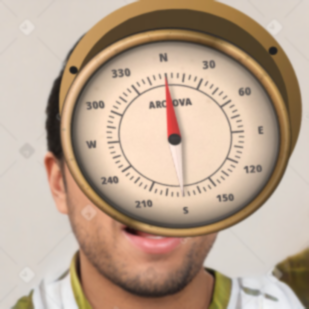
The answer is 0 °
